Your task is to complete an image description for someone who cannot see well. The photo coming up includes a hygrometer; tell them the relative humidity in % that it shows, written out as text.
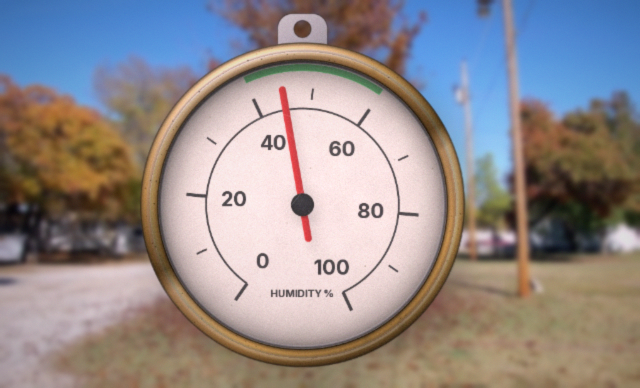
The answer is 45 %
